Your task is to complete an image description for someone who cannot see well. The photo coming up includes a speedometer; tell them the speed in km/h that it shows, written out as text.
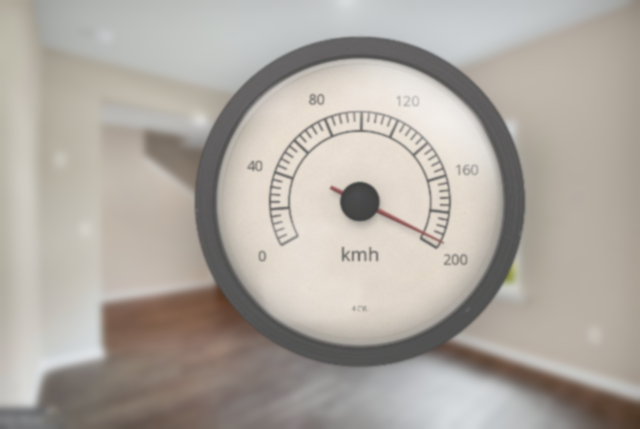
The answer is 196 km/h
